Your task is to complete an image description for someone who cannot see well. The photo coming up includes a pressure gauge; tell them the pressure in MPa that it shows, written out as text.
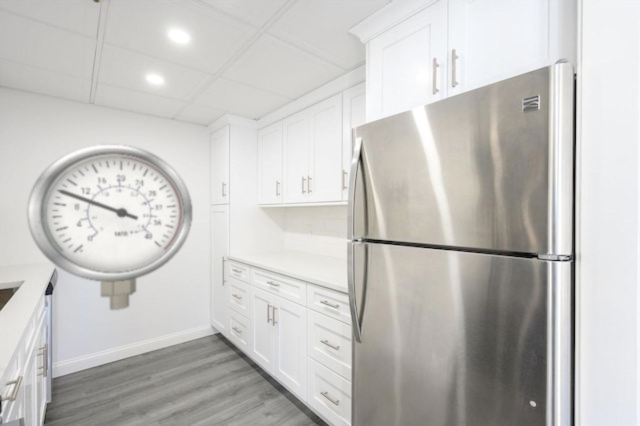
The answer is 10 MPa
